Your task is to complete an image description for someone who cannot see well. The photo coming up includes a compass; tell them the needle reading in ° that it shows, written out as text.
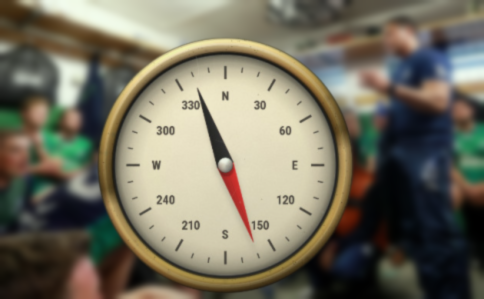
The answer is 160 °
